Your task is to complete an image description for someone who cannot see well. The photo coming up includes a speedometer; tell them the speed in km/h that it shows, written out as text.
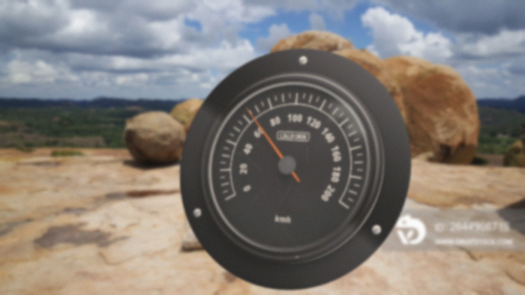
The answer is 65 km/h
